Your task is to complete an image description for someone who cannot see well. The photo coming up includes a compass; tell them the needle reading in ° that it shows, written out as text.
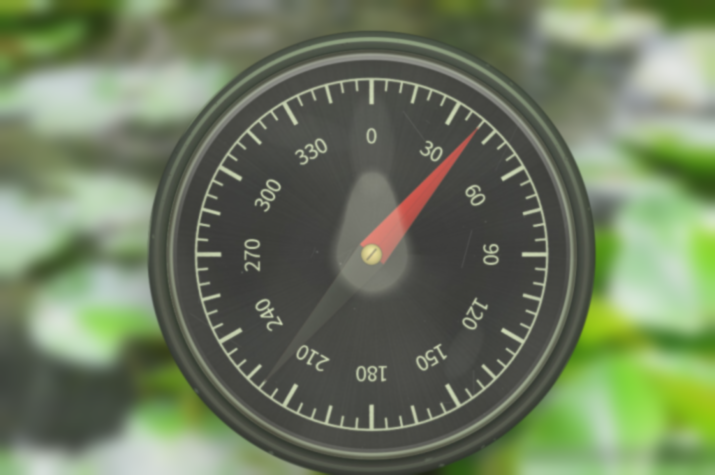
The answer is 40 °
